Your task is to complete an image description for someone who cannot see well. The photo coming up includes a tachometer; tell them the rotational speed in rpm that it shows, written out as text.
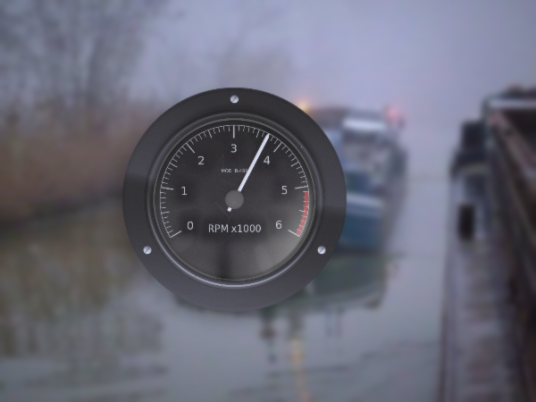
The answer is 3700 rpm
